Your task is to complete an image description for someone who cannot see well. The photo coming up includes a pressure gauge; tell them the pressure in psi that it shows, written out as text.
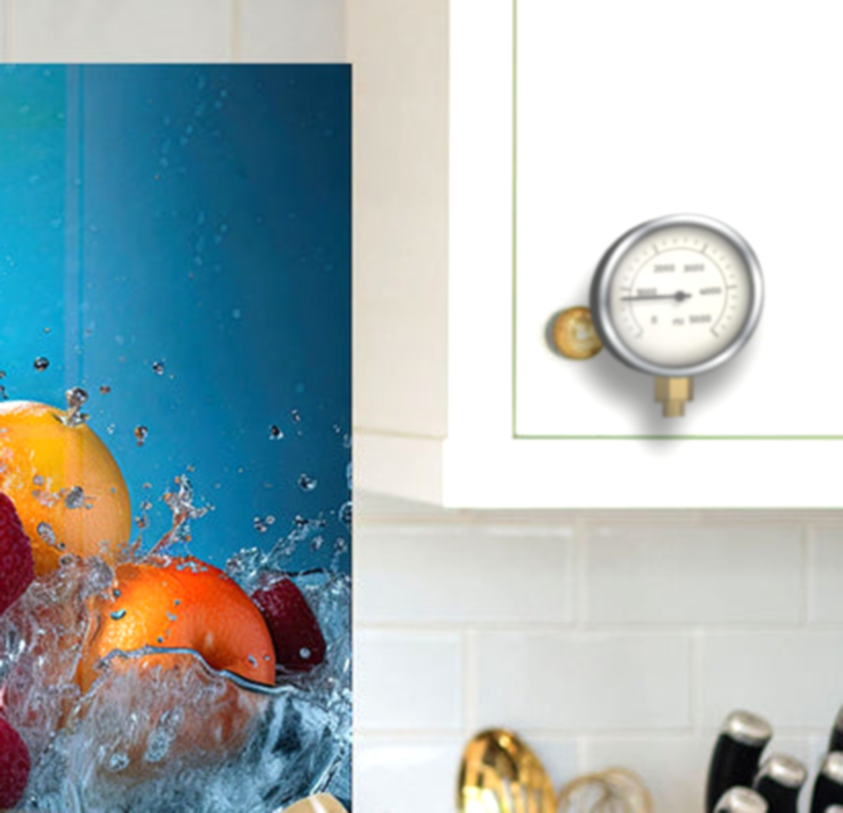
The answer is 800 psi
